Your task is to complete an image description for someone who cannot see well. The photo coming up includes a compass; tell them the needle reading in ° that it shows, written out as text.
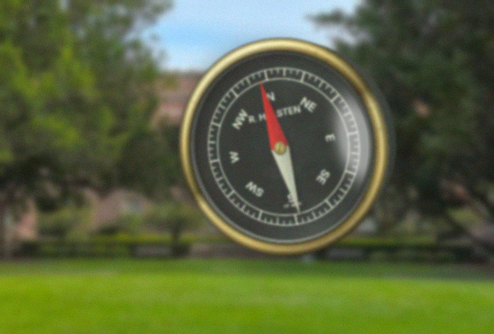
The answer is 355 °
